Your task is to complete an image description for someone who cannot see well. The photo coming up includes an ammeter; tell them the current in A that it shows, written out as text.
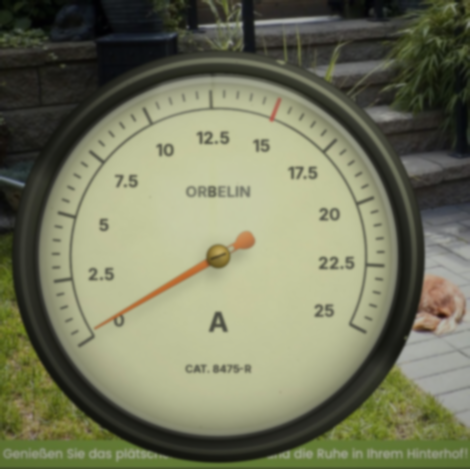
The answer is 0.25 A
